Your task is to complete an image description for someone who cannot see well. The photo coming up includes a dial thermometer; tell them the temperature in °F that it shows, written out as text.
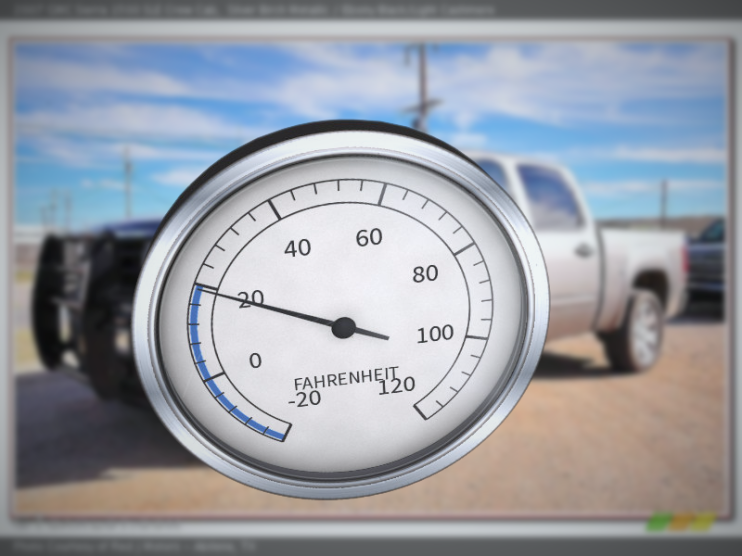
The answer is 20 °F
